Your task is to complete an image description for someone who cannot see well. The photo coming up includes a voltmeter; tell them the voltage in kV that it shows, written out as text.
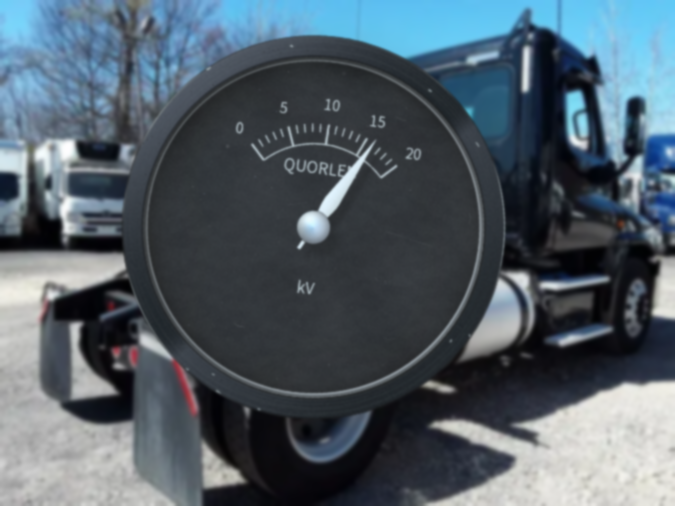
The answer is 16 kV
